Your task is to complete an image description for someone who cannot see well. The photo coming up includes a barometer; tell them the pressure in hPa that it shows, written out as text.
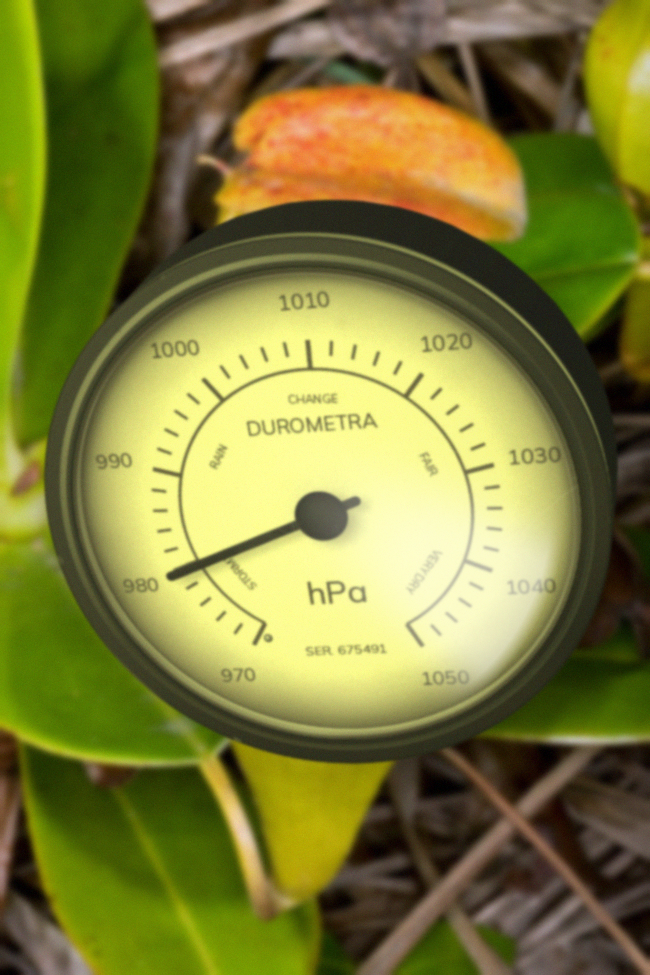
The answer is 980 hPa
